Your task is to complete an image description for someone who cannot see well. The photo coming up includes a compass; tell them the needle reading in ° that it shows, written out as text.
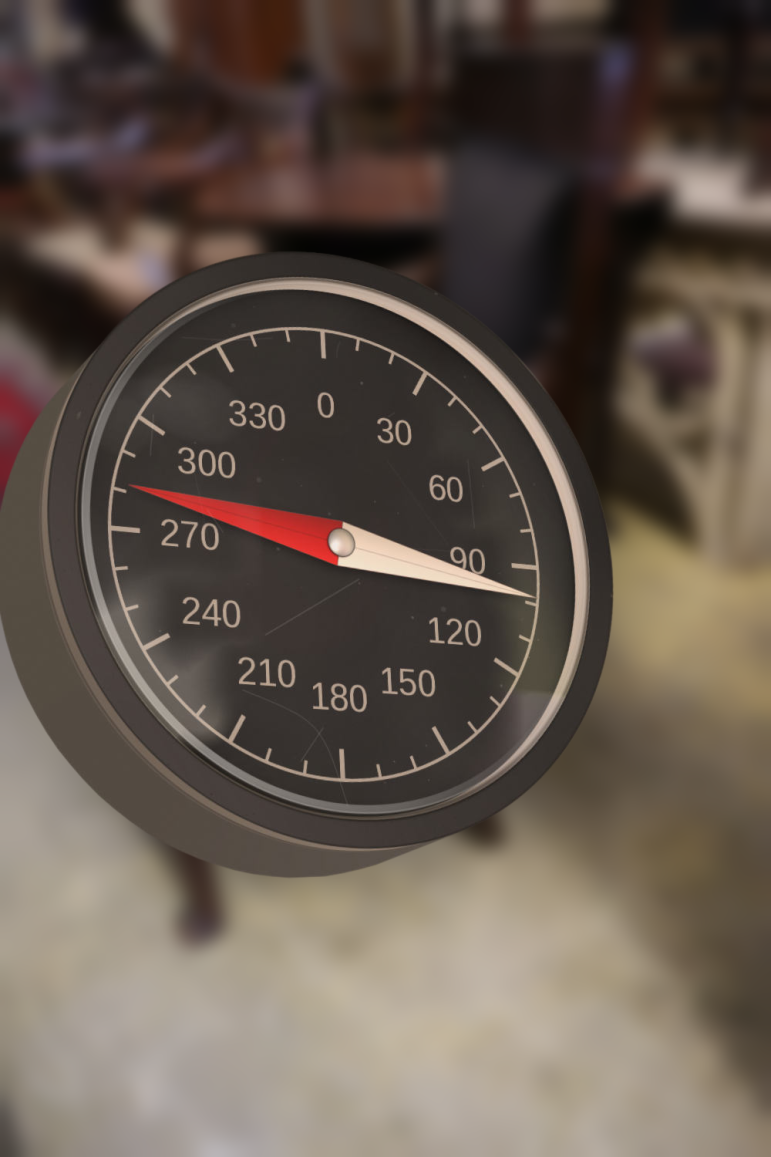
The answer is 280 °
